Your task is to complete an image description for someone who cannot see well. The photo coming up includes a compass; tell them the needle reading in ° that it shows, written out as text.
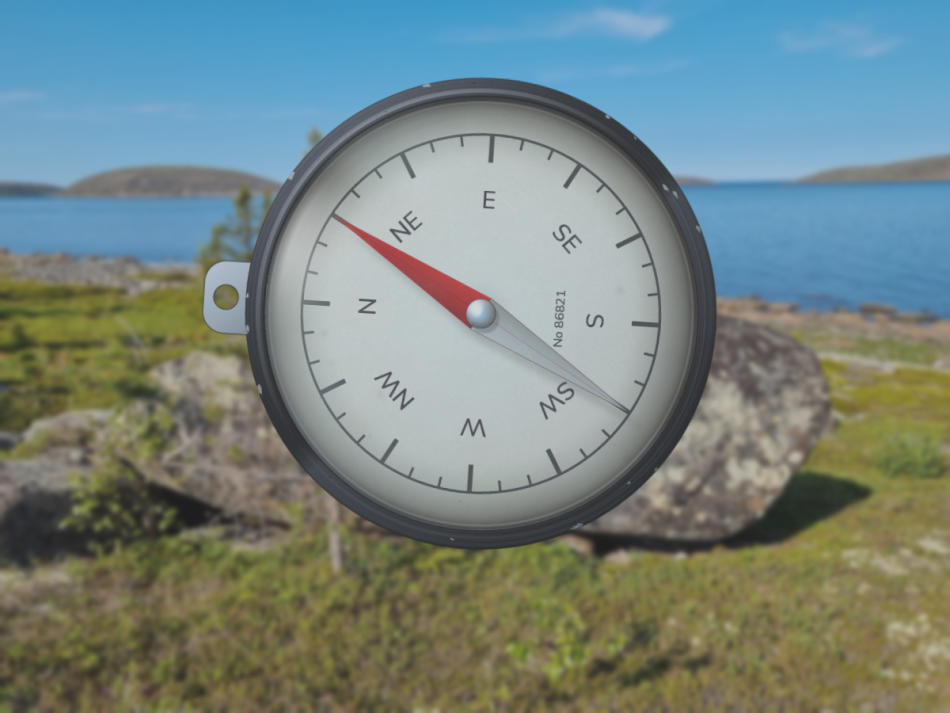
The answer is 30 °
